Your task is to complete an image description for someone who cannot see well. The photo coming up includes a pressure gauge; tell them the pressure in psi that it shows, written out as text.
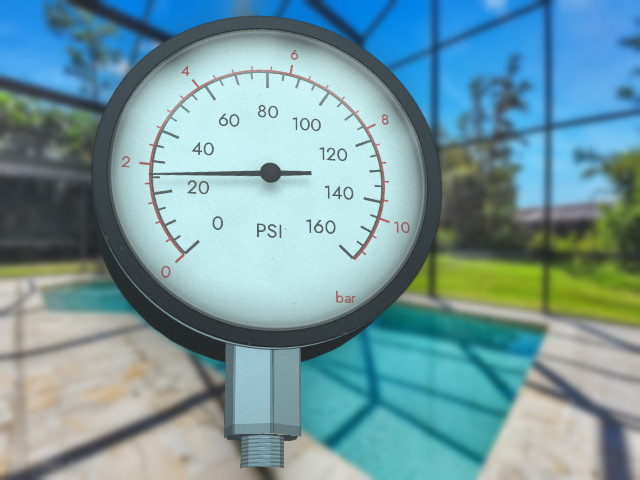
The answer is 25 psi
